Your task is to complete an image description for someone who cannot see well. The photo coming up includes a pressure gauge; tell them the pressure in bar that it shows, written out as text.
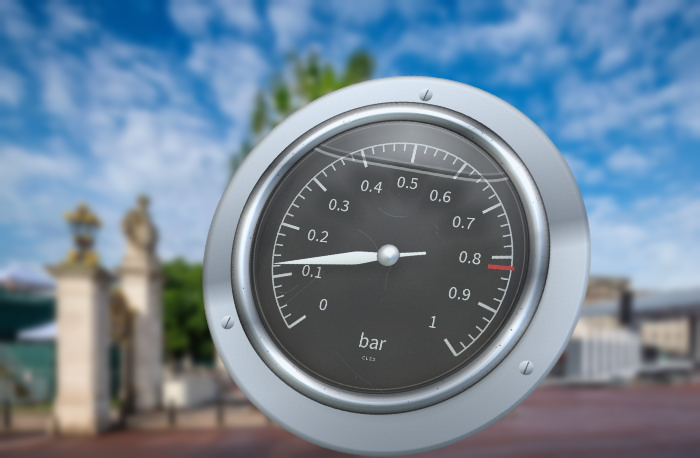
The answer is 0.12 bar
